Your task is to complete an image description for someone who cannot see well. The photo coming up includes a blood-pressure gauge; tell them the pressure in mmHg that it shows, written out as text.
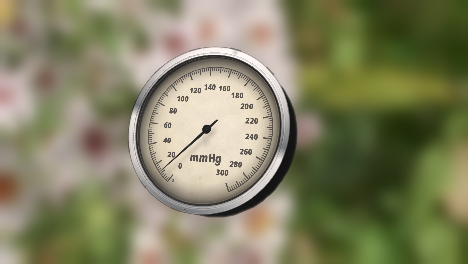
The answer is 10 mmHg
